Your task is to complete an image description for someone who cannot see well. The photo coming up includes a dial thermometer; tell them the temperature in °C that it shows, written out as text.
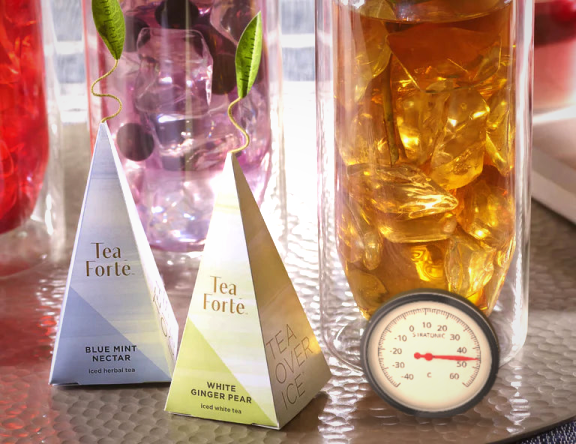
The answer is 45 °C
